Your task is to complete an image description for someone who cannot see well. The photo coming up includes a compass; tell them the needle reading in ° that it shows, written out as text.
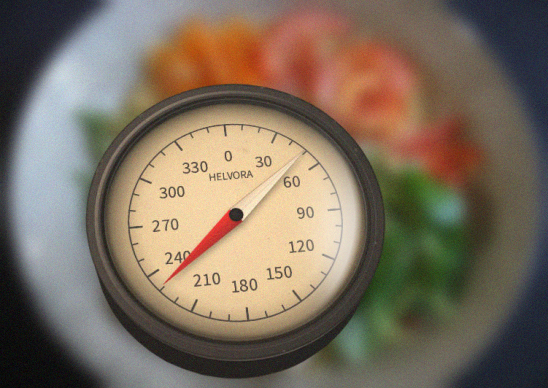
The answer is 230 °
